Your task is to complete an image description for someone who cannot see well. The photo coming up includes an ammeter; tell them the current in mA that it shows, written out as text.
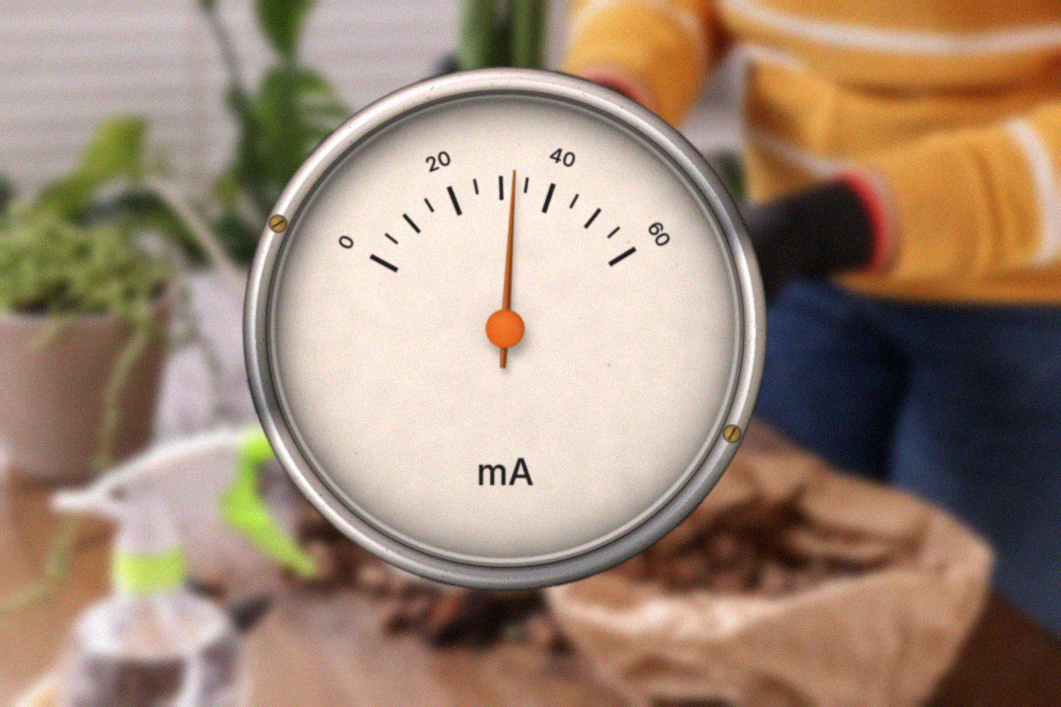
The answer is 32.5 mA
